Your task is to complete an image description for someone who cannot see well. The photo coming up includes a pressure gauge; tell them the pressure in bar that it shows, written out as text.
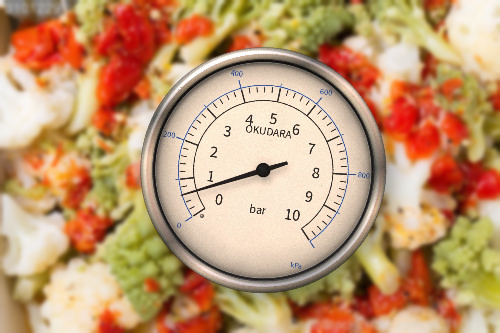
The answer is 0.6 bar
